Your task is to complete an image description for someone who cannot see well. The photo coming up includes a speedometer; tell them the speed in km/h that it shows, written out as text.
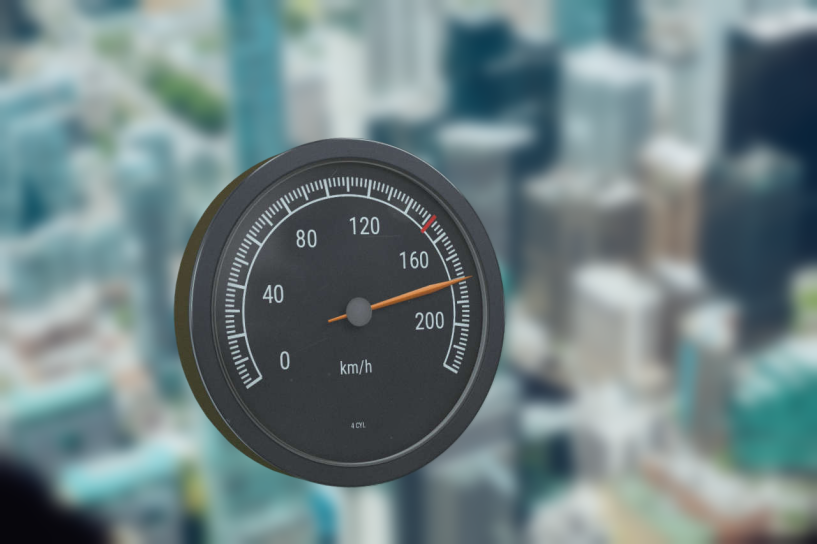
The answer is 180 km/h
